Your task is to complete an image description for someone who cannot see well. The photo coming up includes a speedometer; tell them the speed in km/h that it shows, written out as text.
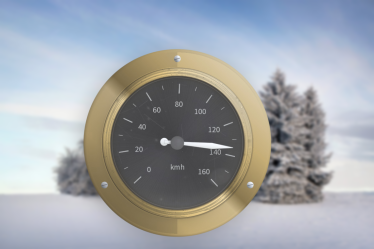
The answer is 135 km/h
